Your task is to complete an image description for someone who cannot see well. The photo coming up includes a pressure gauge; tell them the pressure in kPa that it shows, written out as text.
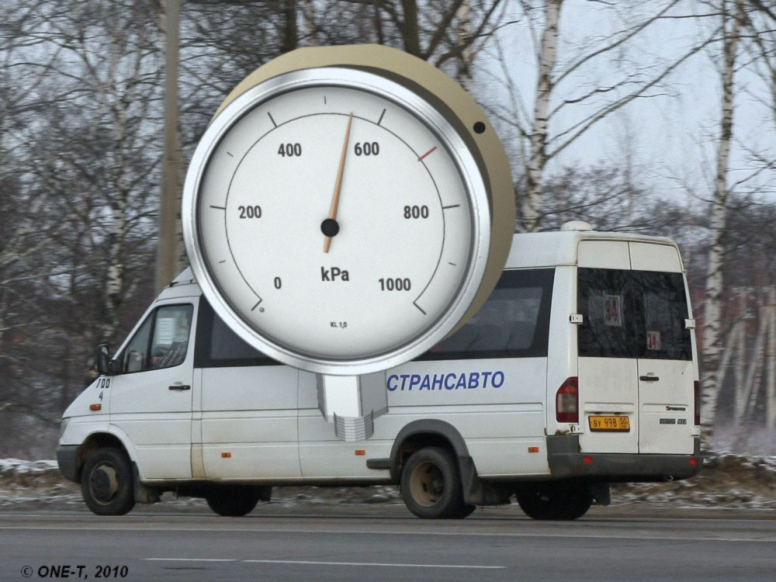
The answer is 550 kPa
